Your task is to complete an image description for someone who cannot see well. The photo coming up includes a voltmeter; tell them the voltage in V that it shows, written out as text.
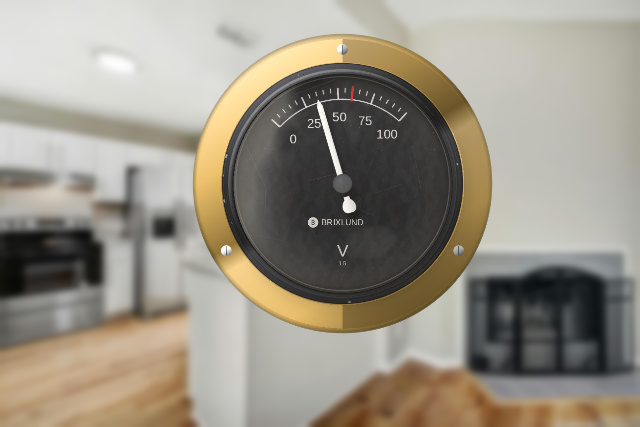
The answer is 35 V
